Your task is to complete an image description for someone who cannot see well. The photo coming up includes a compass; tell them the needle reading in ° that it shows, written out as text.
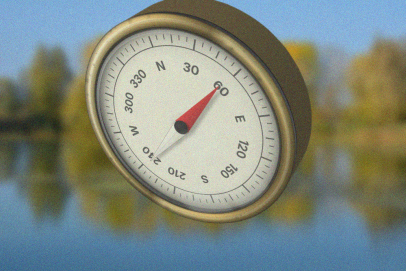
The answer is 57.5 °
